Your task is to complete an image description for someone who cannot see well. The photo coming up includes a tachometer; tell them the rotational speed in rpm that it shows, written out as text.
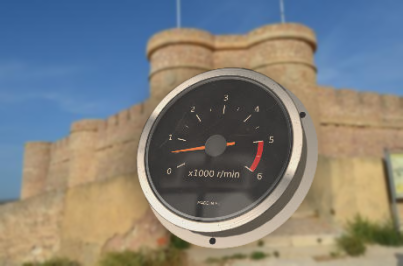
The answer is 500 rpm
